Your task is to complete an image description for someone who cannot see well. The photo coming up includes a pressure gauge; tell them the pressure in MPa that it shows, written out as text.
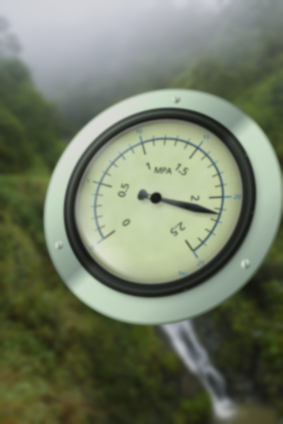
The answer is 2.15 MPa
